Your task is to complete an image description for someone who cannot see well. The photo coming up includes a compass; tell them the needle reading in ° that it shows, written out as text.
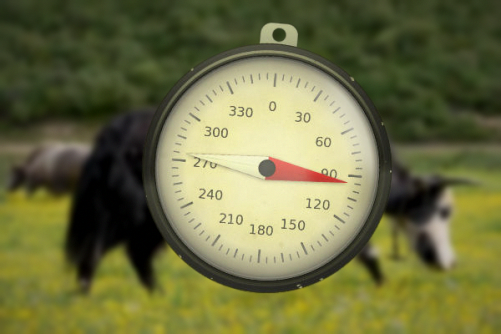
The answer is 95 °
